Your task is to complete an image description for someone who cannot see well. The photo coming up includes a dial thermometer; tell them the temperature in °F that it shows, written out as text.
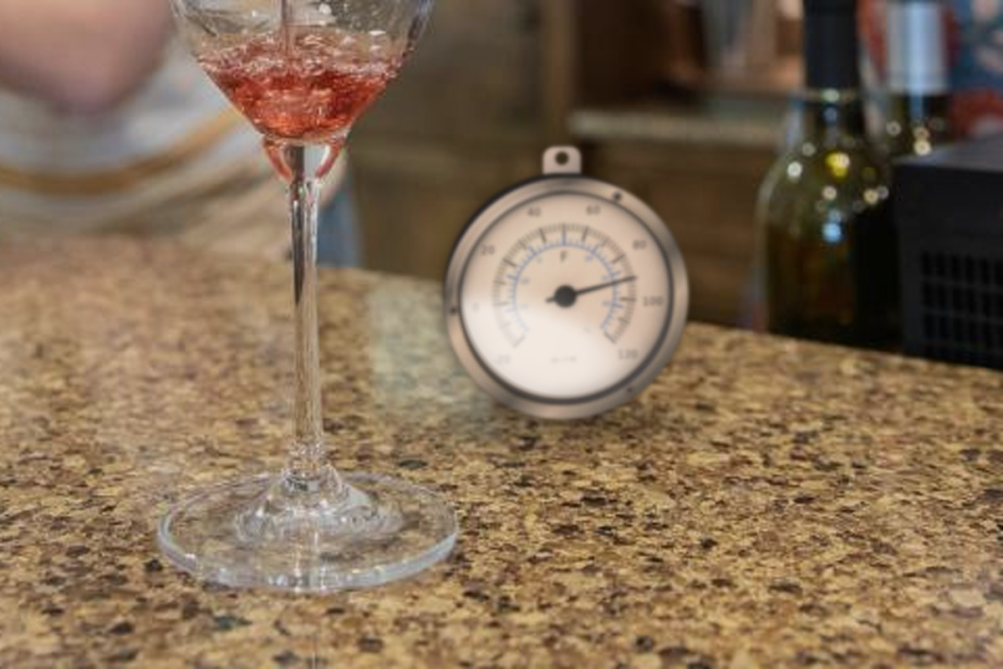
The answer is 90 °F
